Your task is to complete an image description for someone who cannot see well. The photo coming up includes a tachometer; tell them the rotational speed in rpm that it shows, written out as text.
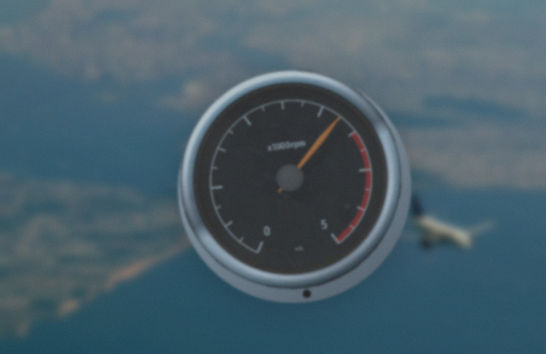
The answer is 3250 rpm
